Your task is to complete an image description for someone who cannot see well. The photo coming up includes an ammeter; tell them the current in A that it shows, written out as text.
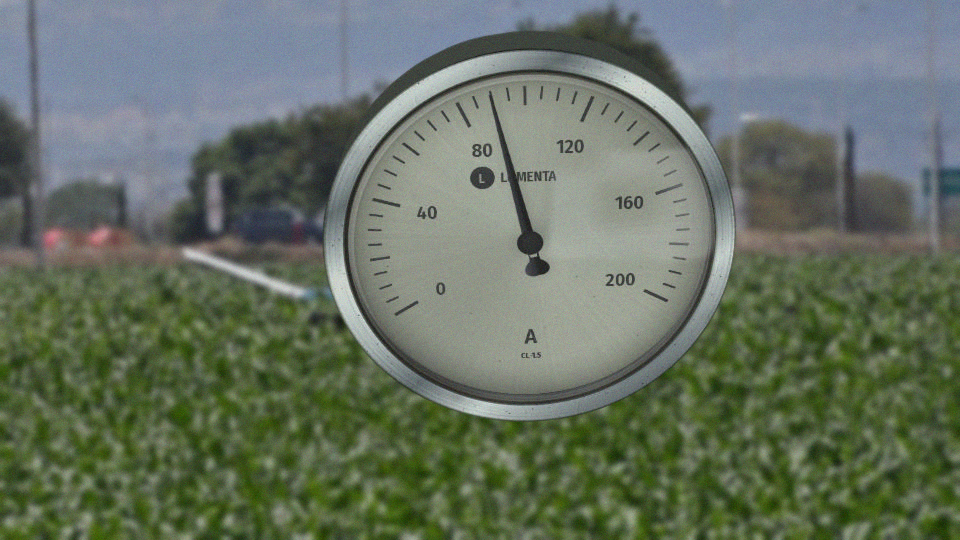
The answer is 90 A
